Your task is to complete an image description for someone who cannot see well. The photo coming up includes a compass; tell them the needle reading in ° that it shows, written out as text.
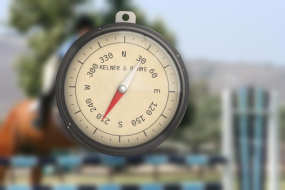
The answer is 210 °
